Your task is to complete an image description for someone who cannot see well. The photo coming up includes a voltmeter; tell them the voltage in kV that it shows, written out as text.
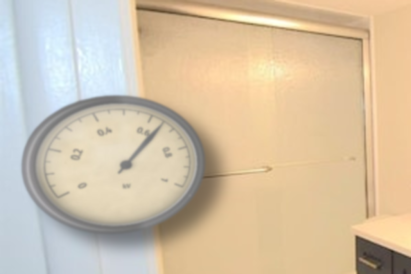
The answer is 0.65 kV
